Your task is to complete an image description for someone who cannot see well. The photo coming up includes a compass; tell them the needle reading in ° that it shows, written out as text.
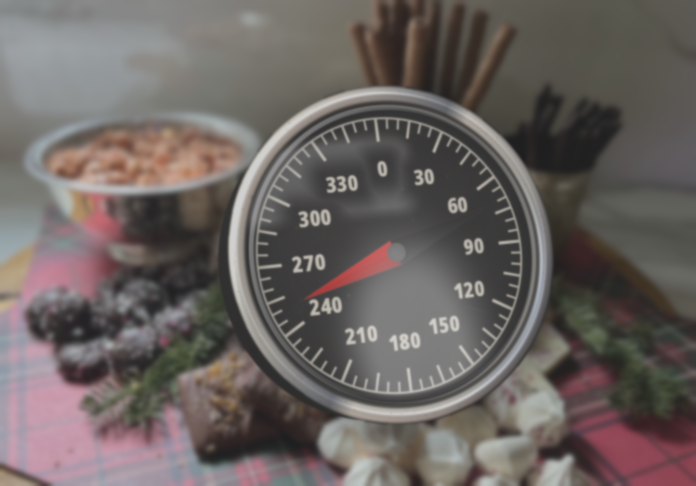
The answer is 250 °
